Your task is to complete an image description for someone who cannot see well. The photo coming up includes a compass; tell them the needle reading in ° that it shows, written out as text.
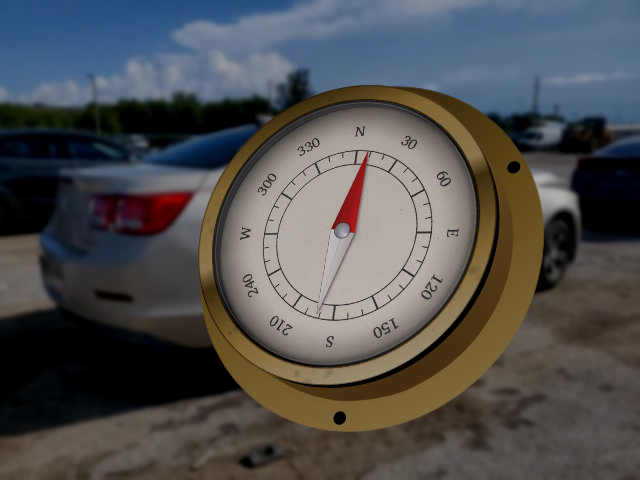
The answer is 10 °
